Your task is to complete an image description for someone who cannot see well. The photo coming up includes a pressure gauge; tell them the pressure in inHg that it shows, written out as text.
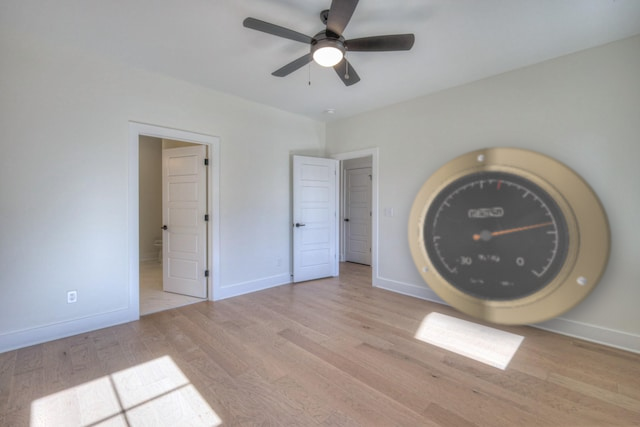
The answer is -6 inHg
